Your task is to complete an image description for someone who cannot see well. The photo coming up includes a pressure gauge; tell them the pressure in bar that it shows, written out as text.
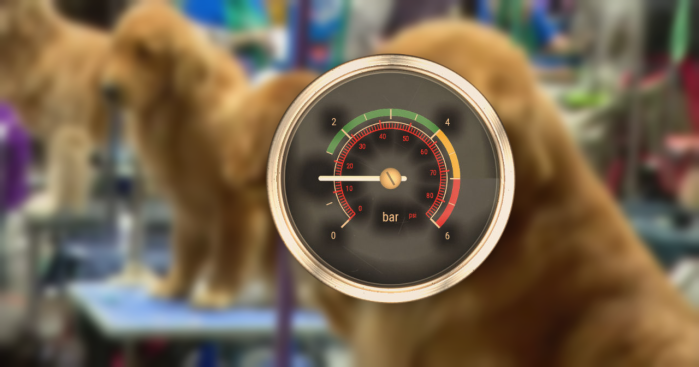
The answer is 1 bar
